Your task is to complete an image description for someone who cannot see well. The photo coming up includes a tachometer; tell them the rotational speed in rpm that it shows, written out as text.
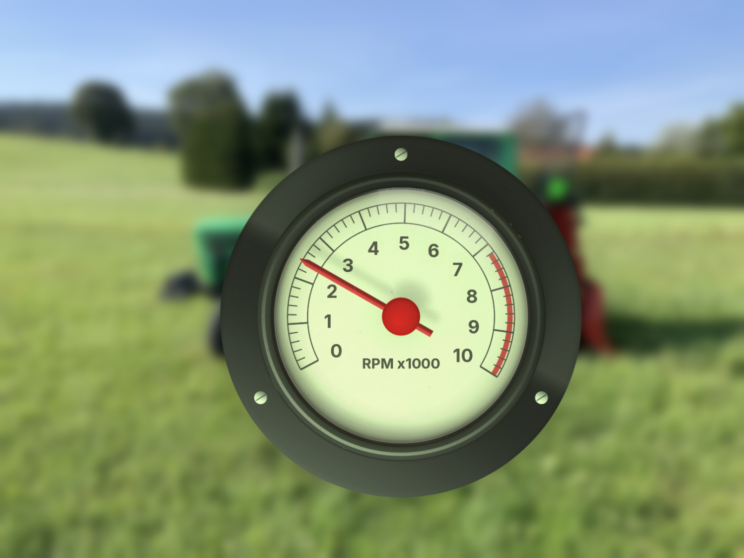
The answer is 2400 rpm
